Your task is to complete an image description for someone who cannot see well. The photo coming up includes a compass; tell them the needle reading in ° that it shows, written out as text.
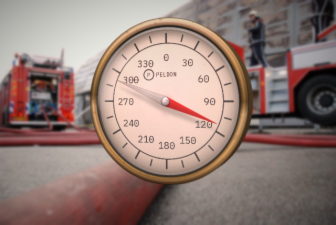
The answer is 112.5 °
